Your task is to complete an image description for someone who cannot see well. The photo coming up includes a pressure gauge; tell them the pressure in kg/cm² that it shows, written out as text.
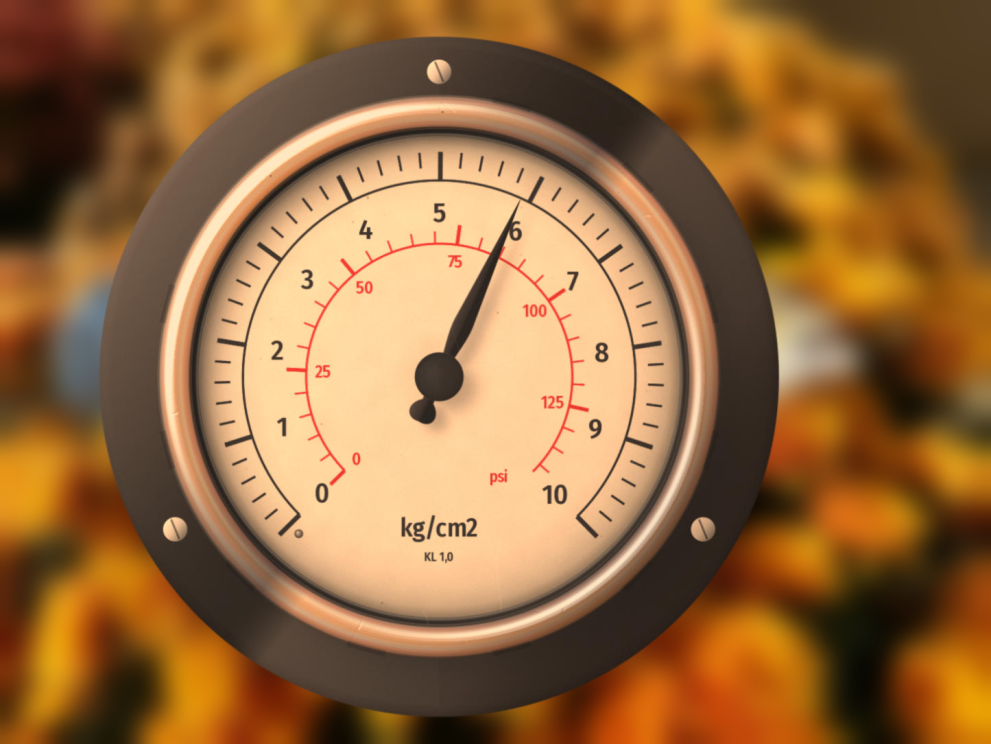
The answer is 5.9 kg/cm²
